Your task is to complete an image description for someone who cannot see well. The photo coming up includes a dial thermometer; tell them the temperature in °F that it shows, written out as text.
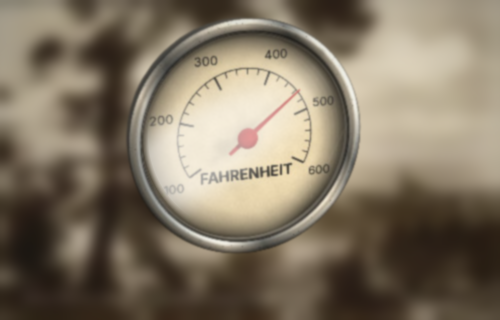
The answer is 460 °F
